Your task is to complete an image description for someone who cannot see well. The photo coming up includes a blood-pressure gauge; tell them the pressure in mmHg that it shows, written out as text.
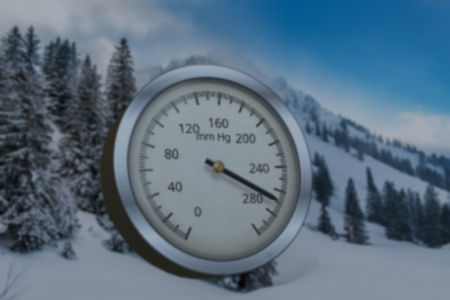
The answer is 270 mmHg
